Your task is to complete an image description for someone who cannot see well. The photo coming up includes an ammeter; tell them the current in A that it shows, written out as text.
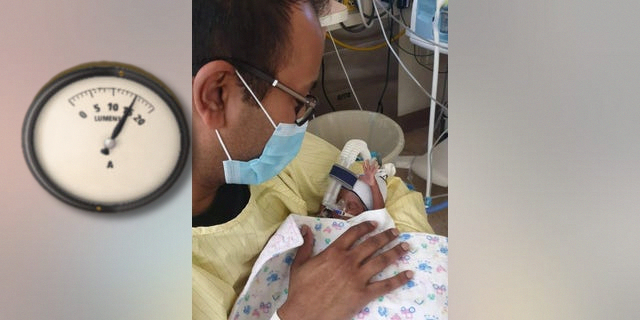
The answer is 15 A
